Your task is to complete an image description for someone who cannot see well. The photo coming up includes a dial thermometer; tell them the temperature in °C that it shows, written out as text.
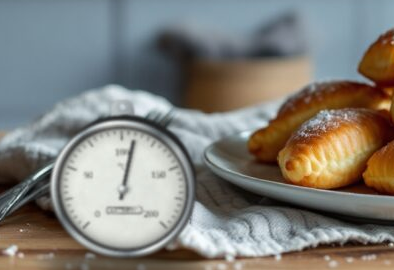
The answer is 110 °C
